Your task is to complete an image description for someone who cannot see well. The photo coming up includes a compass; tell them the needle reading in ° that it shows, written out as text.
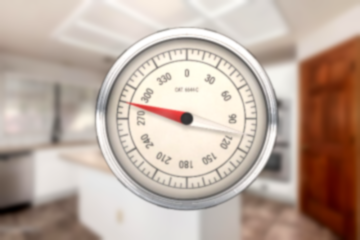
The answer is 285 °
